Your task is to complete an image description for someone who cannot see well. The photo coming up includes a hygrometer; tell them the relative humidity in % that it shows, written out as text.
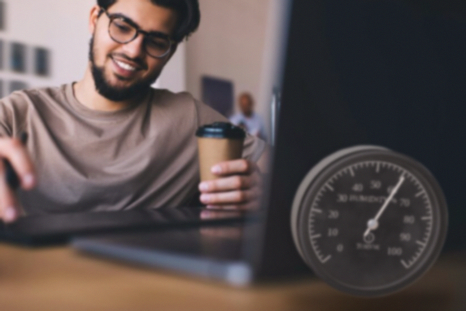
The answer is 60 %
